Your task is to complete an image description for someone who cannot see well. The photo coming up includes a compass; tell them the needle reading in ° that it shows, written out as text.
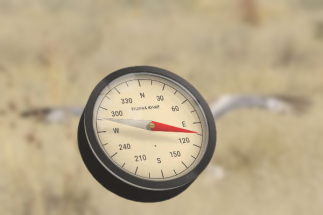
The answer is 105 °
